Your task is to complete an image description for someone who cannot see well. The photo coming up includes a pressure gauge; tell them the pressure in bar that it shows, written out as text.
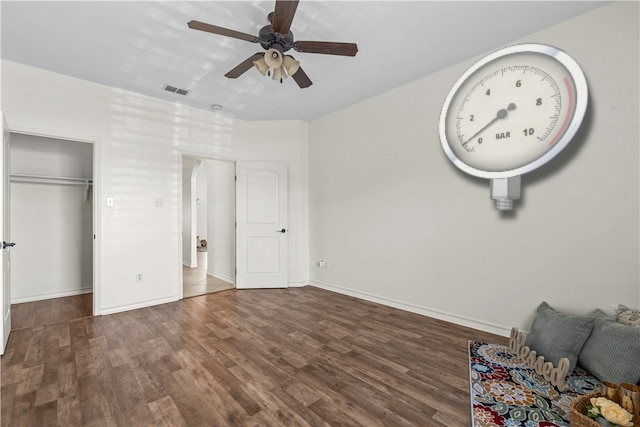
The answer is 0.5 bar
